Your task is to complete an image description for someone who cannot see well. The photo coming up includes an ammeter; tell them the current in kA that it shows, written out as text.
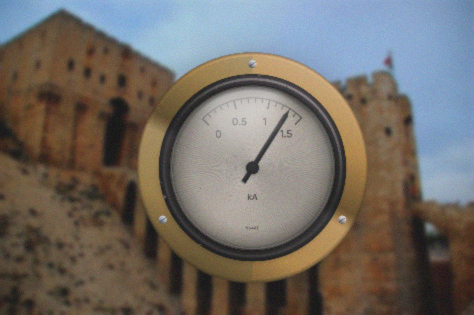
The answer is 1.3 kA
